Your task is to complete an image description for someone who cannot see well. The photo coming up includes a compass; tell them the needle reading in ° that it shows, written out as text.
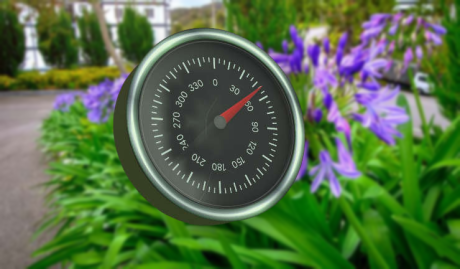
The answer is 50 °
